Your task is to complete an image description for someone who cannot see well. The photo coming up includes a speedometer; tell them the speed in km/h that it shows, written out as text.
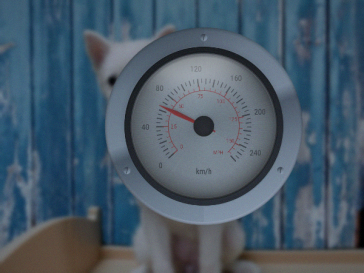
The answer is 65 km/h
